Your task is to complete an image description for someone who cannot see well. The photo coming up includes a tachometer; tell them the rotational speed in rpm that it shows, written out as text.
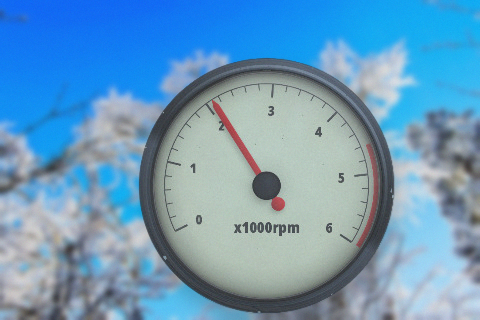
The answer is 2100 rpm
